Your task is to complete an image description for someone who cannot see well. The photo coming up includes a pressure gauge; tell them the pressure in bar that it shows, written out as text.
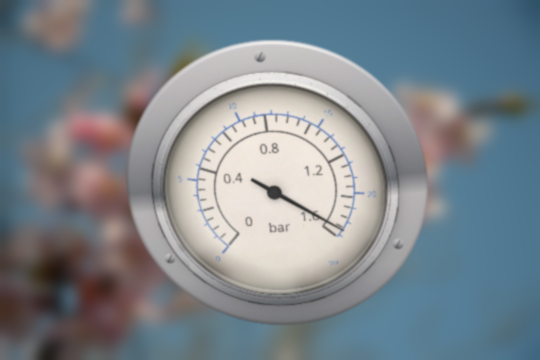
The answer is 1.55 bar
